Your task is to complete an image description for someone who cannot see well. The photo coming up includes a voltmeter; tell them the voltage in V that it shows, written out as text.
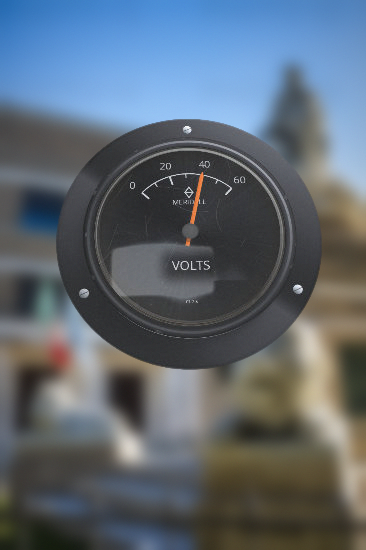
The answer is 40 V
